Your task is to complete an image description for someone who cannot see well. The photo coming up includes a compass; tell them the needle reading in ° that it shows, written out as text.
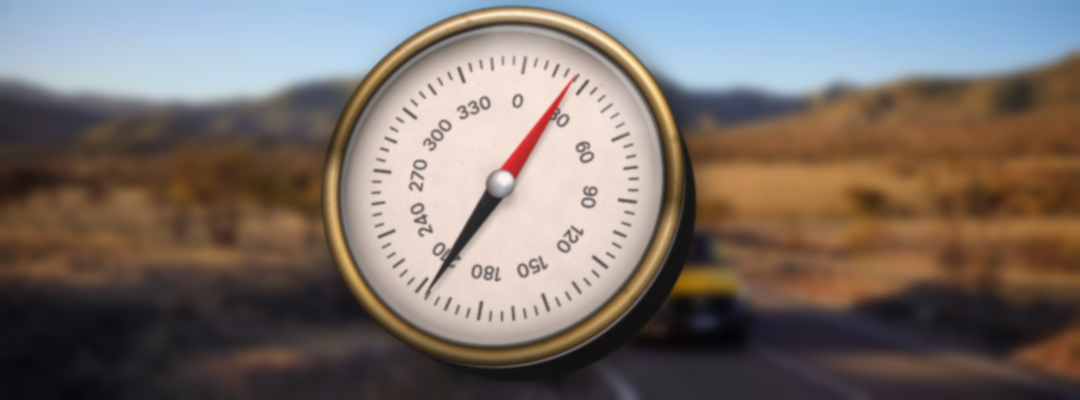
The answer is 25 °
